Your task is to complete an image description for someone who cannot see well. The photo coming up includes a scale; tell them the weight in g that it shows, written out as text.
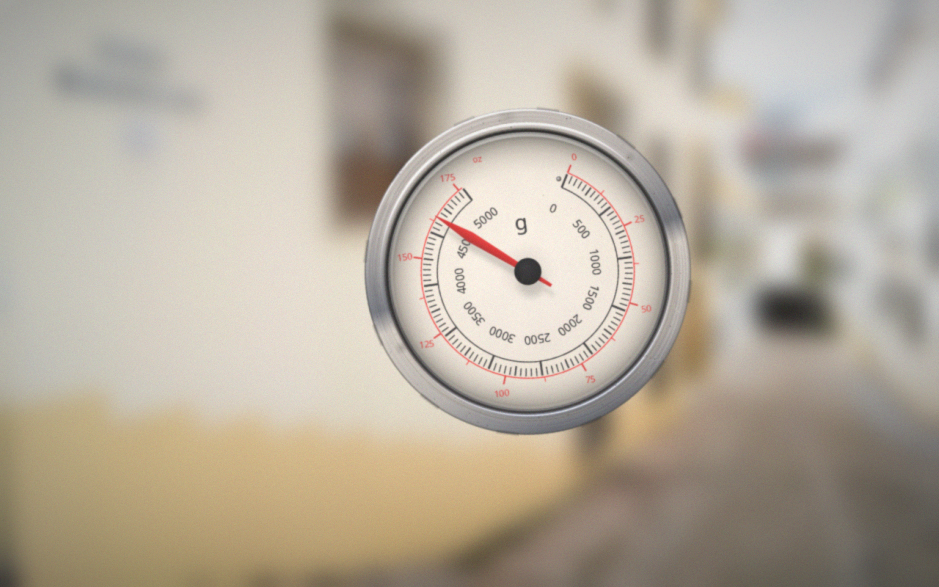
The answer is 4650 g
